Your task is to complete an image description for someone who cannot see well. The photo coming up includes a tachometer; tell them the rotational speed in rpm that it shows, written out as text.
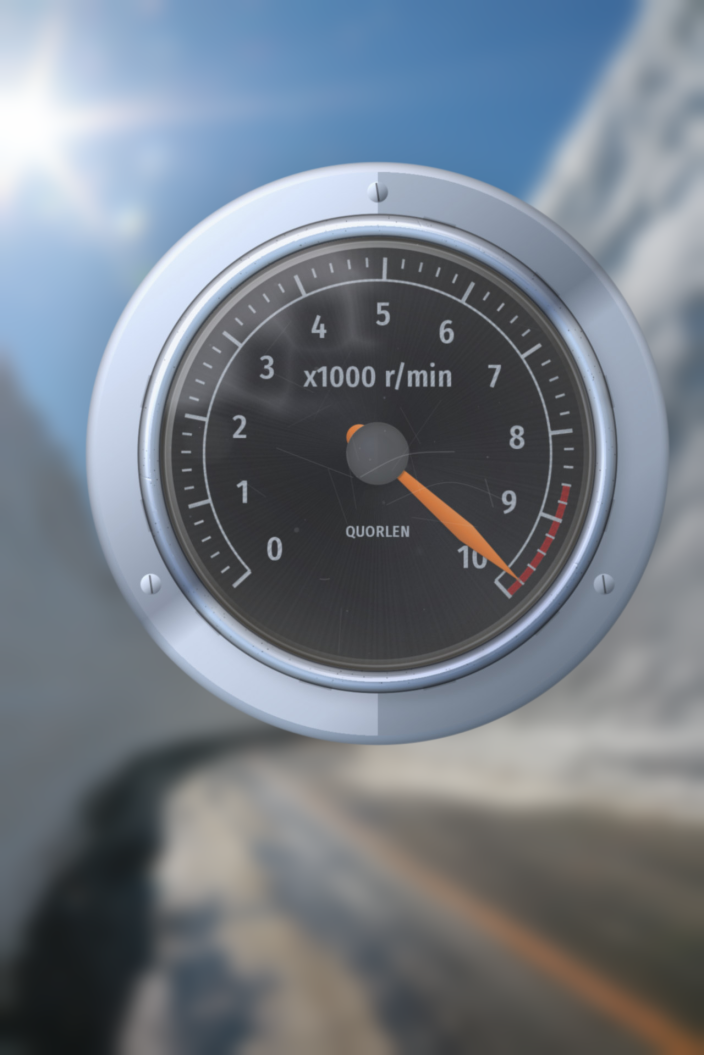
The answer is 9800 rpm
